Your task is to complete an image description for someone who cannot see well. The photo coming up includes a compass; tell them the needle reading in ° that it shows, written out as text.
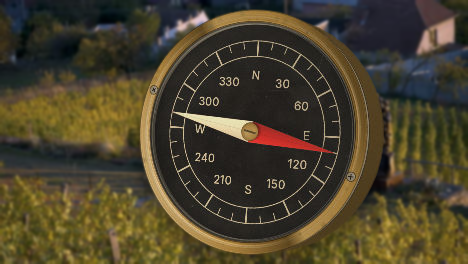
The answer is 100 °
